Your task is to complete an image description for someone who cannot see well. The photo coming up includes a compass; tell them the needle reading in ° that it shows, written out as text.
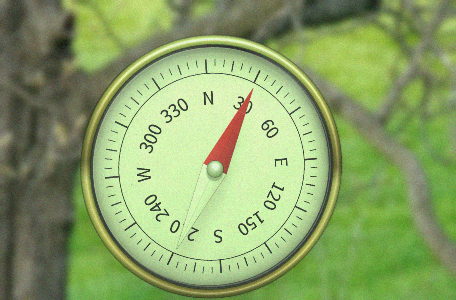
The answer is 30 °
